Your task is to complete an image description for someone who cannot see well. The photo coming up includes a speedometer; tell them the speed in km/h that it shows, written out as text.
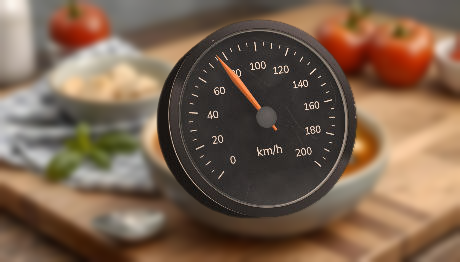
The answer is 75 km/h
